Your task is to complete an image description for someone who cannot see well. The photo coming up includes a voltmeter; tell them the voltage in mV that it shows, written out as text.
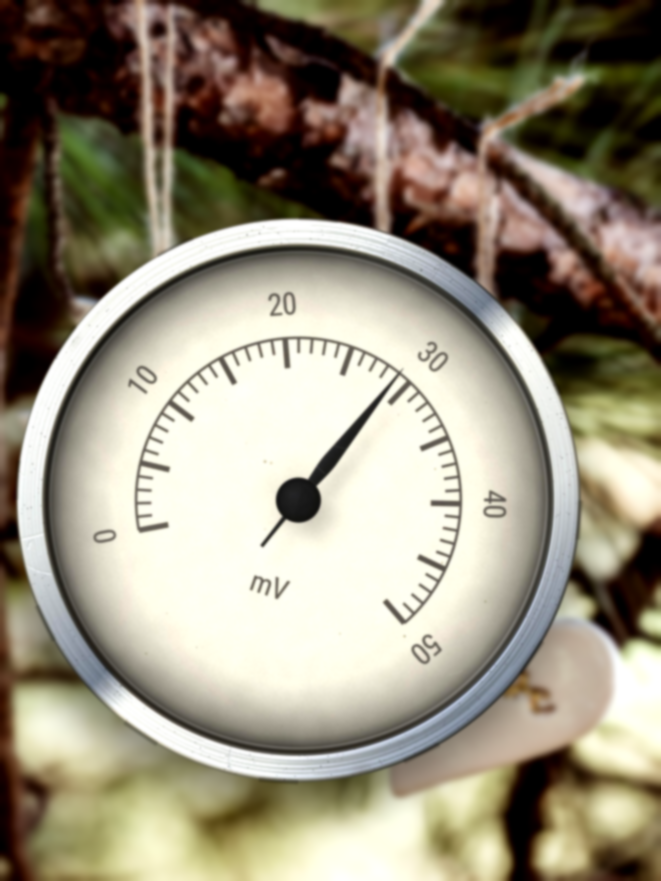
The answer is 29 mV
